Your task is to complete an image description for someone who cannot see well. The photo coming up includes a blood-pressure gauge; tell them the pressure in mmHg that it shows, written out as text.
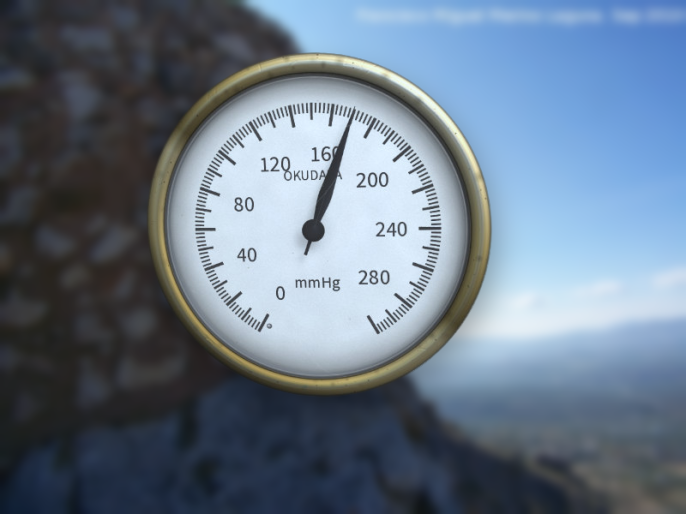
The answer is 170 mmHg
